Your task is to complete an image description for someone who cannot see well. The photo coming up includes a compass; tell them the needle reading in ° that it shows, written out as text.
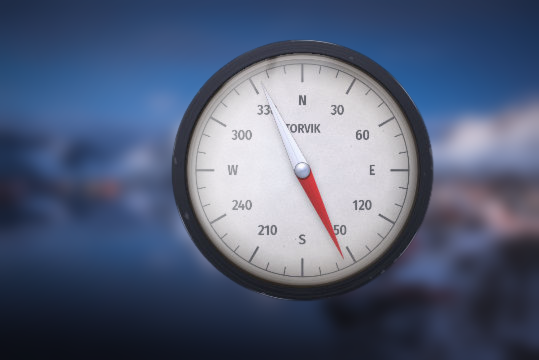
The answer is 155 °
